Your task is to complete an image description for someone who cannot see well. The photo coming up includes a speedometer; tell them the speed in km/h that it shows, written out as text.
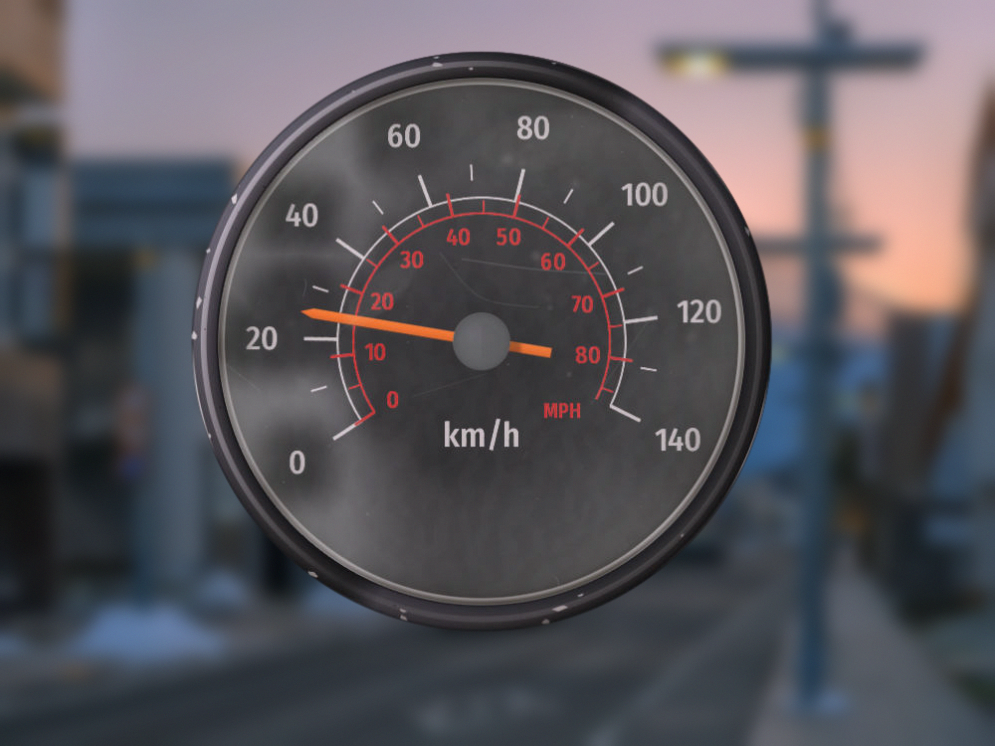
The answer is 25 km/h
